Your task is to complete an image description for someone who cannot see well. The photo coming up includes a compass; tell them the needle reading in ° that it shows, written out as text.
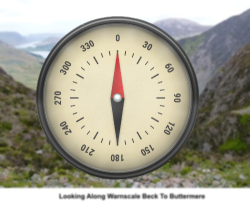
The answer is 0 °
